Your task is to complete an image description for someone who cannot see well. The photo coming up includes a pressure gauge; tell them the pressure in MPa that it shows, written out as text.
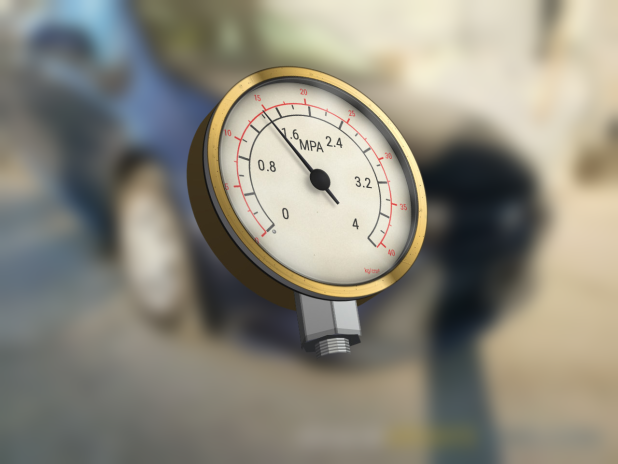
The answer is 1.4 MPa
